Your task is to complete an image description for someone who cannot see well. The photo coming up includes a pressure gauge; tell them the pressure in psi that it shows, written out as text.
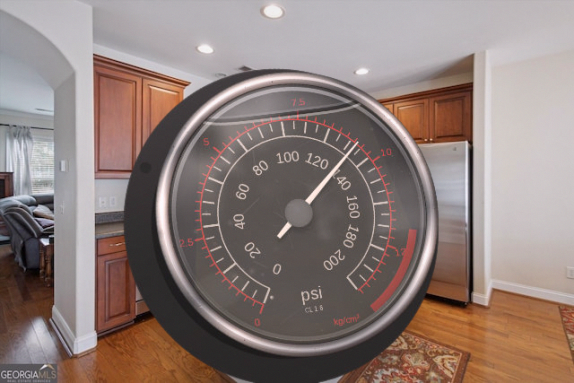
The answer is 132.5 psi
